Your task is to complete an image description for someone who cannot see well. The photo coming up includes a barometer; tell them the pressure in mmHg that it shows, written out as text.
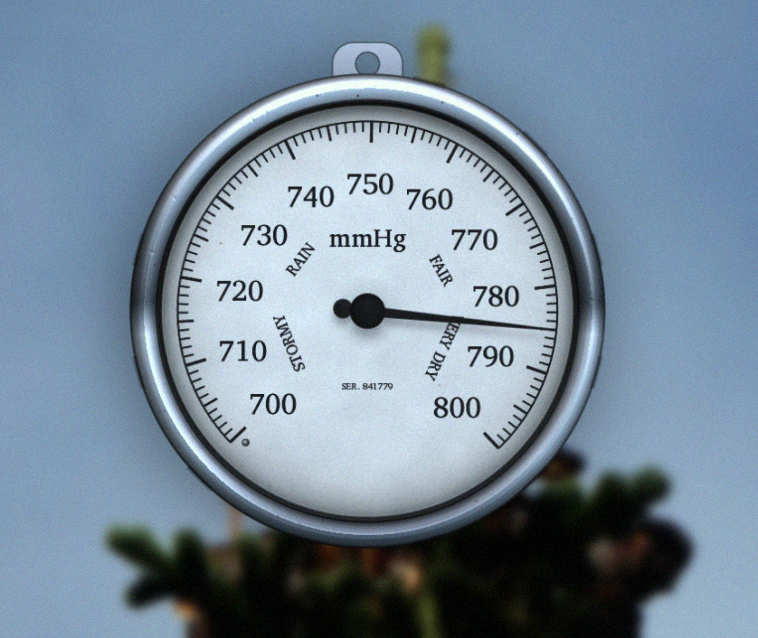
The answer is 785 mmHg
